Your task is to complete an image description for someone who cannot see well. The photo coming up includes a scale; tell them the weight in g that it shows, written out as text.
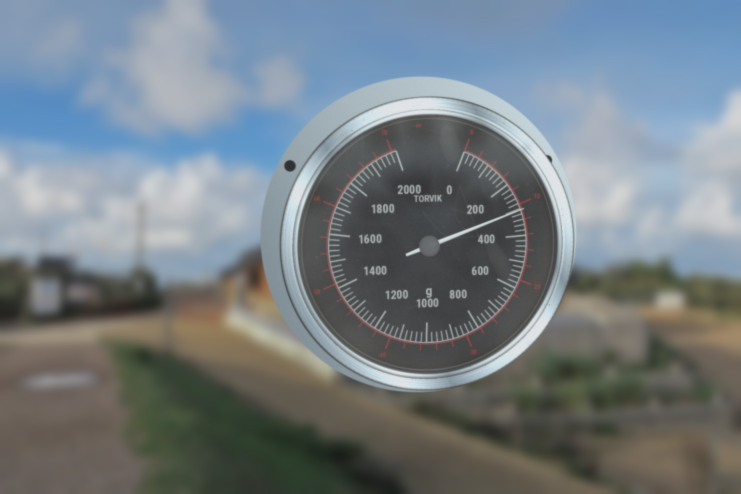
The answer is 300 g
